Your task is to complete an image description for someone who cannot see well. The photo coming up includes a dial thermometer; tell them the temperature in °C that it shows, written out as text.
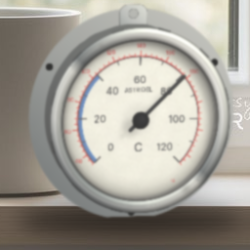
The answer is 80 °C
